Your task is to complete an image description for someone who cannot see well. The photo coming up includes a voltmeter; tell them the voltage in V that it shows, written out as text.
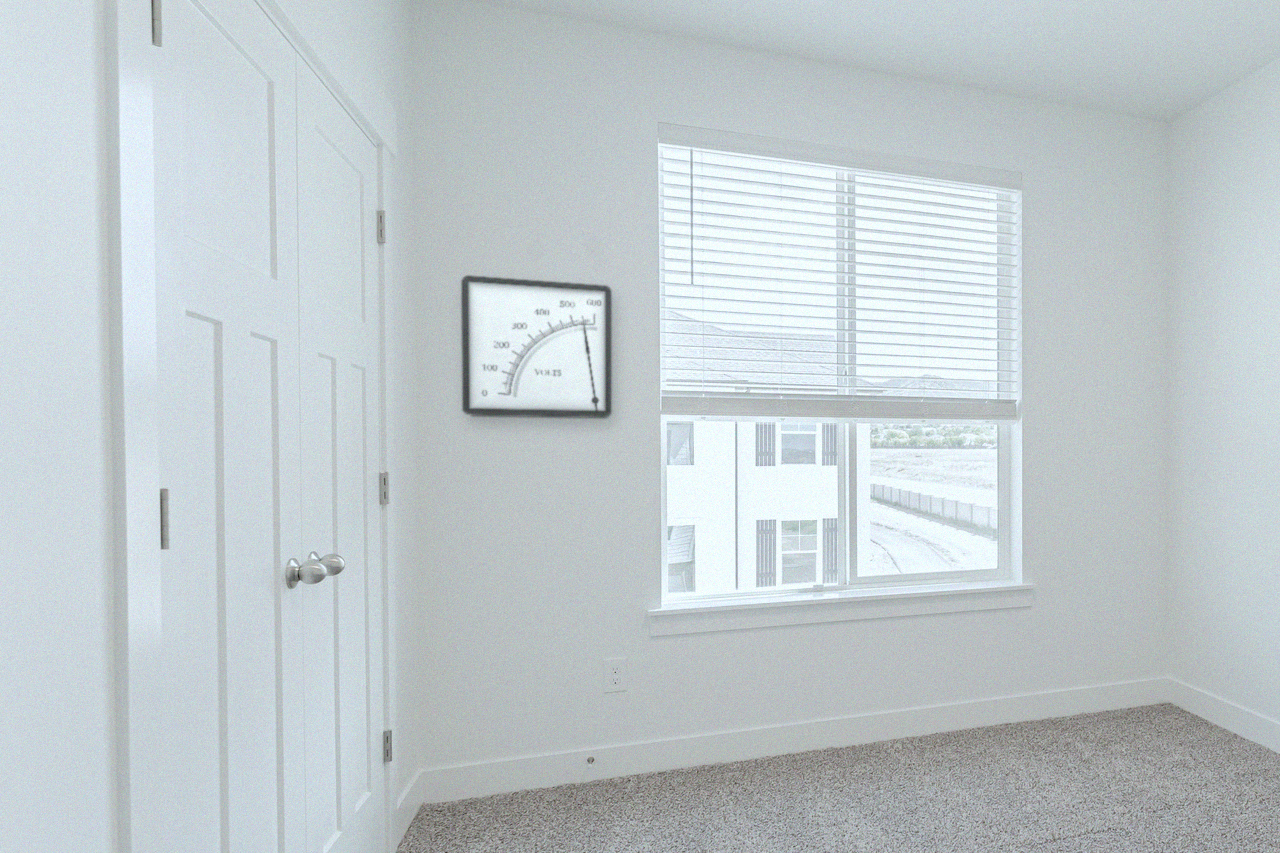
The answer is 550 V
